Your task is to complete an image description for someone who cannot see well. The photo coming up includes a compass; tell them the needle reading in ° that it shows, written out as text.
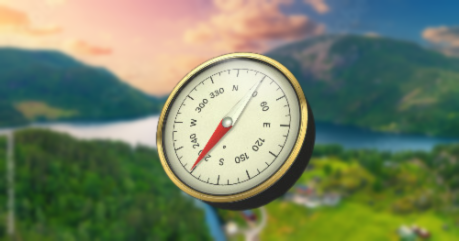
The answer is 210 °
